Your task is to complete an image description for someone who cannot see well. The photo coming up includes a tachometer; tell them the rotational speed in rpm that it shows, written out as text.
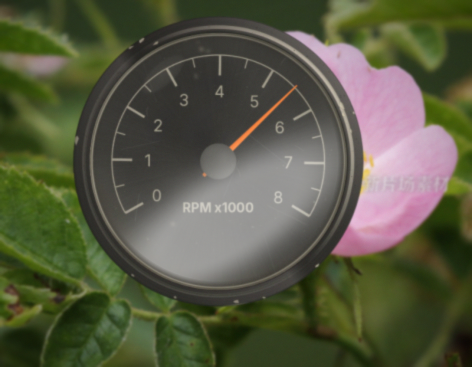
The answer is 5500 rpm
